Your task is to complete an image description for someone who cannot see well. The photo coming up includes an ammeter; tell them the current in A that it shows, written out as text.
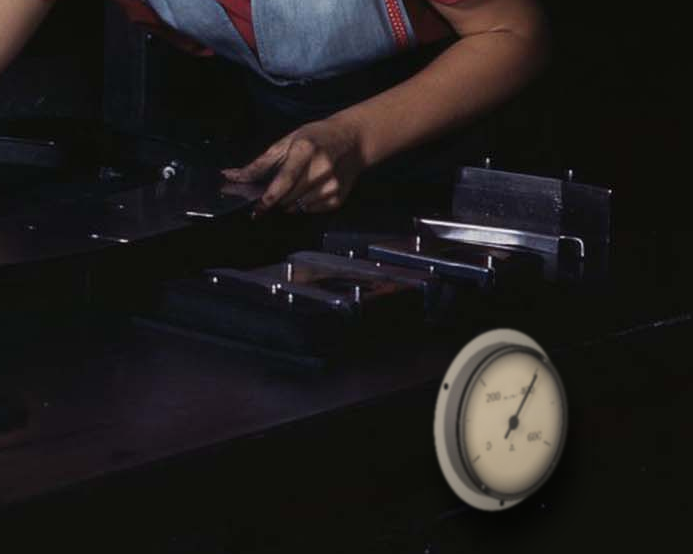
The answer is 400 A
